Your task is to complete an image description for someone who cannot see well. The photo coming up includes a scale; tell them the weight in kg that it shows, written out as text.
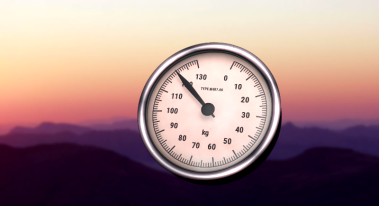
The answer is 120 kg
